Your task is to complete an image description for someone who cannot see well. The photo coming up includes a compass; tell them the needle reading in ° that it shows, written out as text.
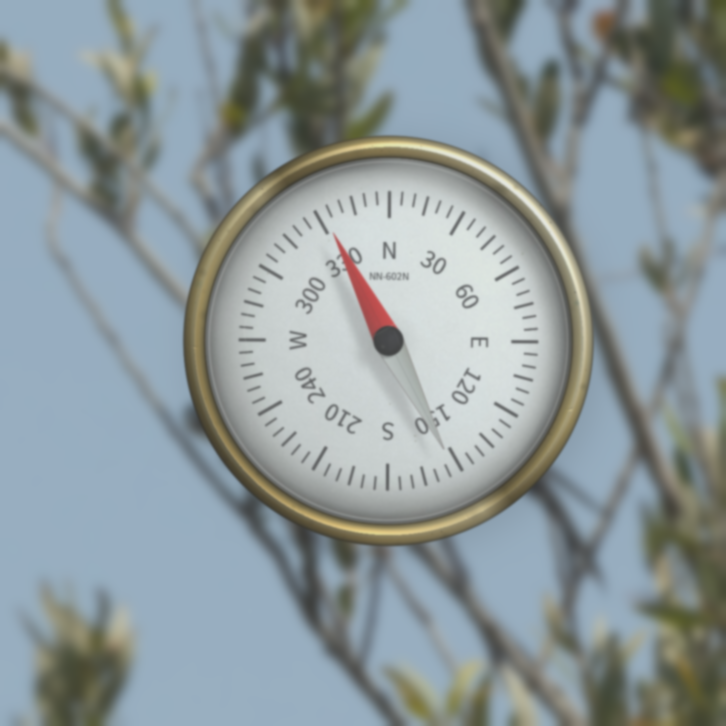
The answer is 332.5 °
